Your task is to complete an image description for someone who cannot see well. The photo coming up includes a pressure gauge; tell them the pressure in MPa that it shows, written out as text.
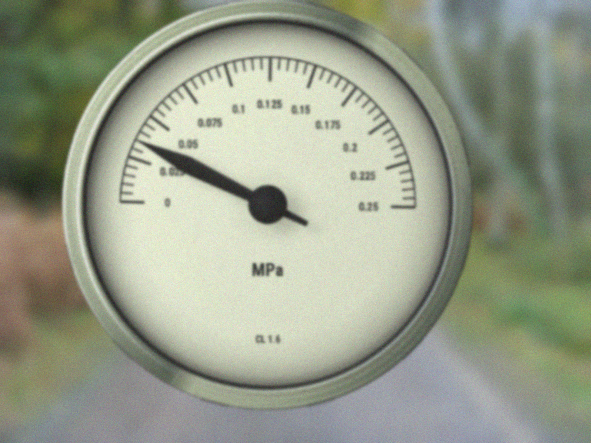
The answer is 0.035 MPa
